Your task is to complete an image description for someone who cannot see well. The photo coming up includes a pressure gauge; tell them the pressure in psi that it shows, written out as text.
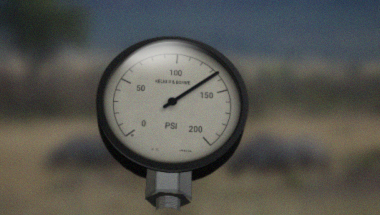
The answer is 135 psi
